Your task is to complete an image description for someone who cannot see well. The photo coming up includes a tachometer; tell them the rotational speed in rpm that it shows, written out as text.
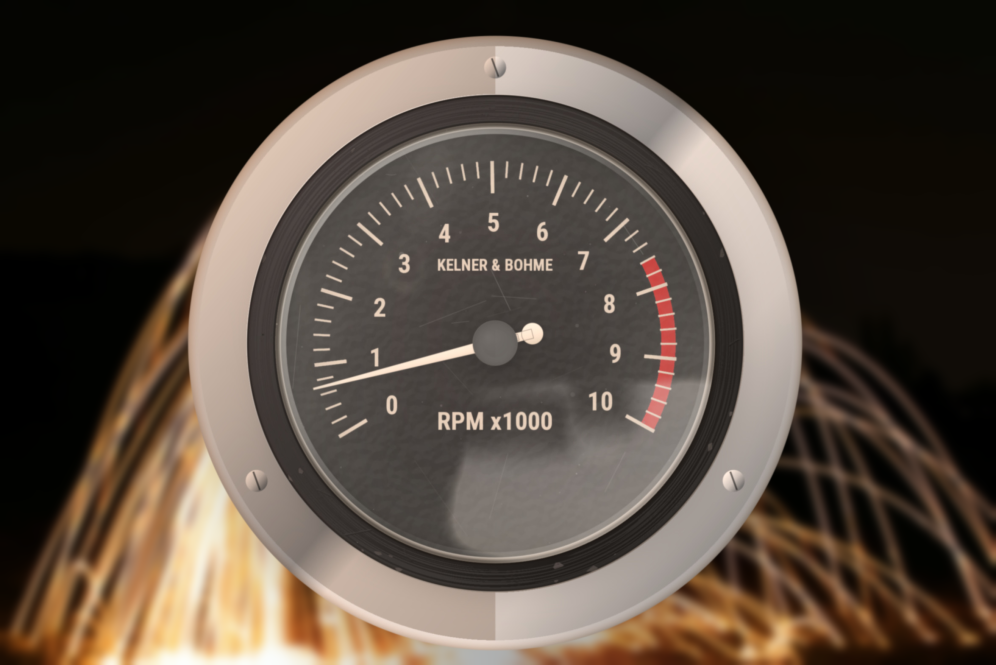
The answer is 700 rpm
